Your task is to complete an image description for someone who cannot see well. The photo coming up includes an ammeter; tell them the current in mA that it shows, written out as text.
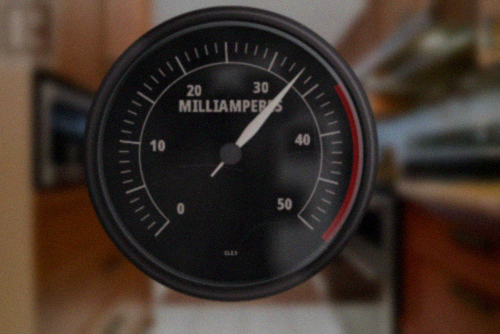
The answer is 33 mA
